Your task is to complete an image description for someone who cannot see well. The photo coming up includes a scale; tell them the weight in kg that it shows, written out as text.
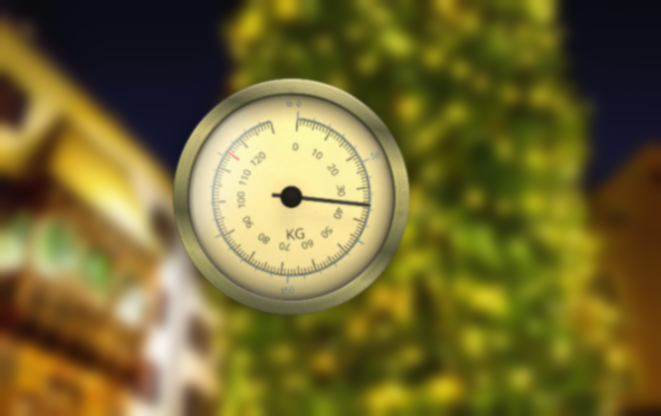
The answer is 35 kg
